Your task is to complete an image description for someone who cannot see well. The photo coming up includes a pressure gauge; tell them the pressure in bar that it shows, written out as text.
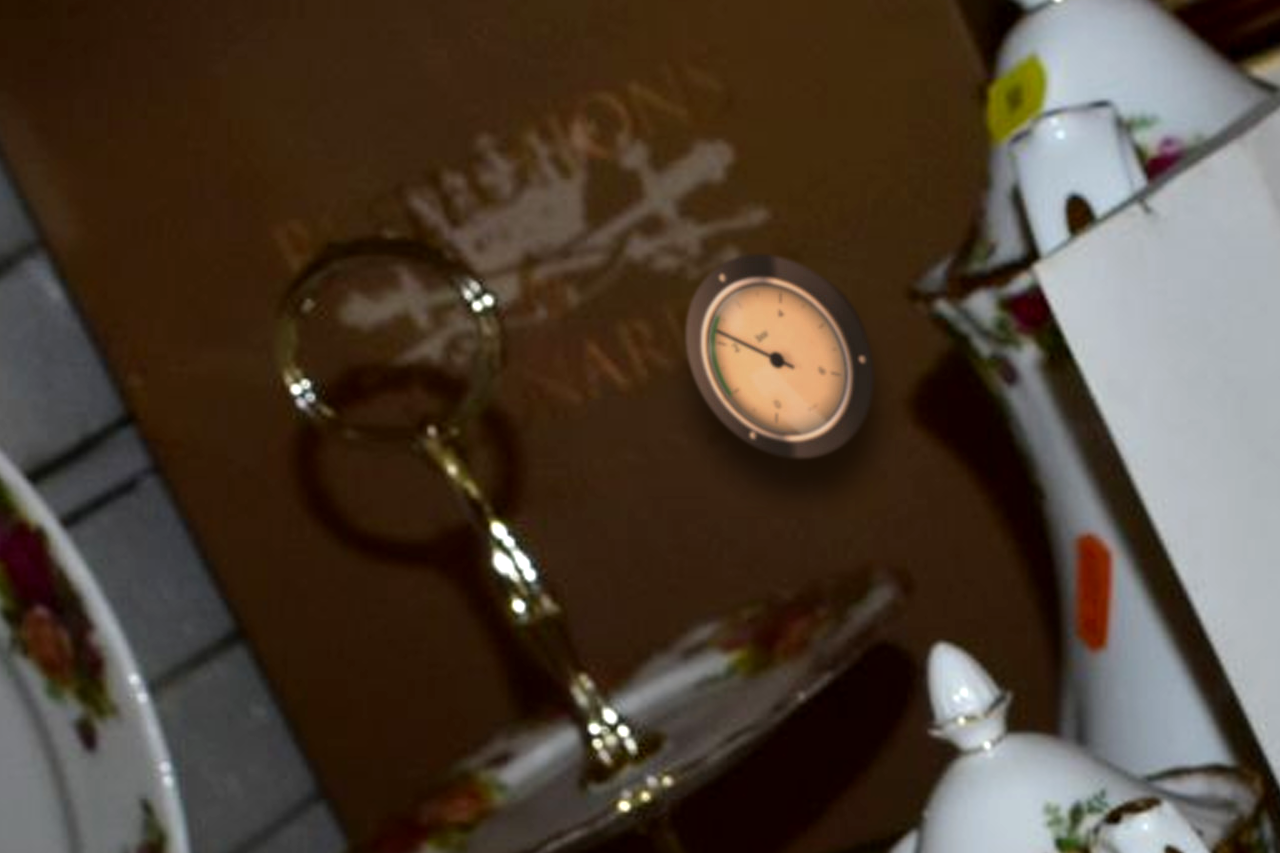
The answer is 2.25 bar
